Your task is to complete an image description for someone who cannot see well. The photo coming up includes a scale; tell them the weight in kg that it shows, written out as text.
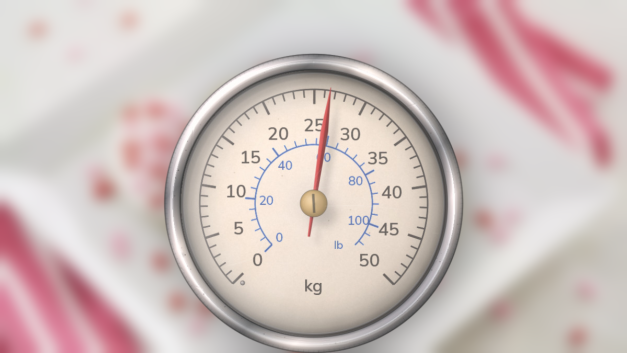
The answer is 26.5 kg
